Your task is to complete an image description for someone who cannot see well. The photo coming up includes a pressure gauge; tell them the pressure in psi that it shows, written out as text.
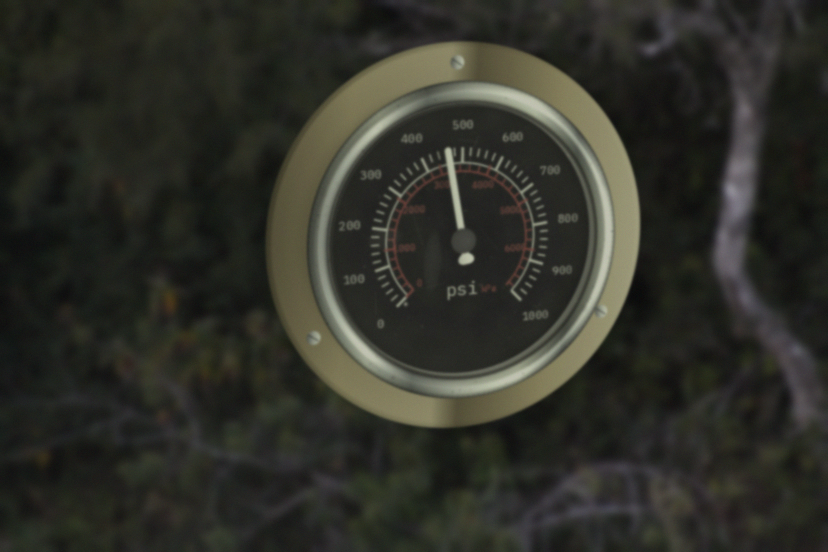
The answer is 460 psi
